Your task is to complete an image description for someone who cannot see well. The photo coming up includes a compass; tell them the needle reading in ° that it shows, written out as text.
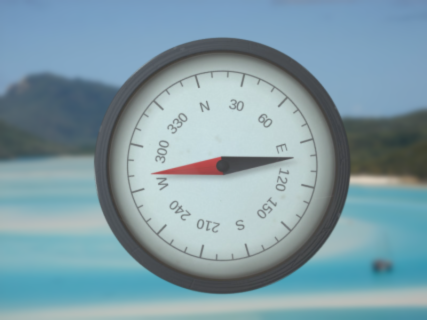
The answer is 280 °
